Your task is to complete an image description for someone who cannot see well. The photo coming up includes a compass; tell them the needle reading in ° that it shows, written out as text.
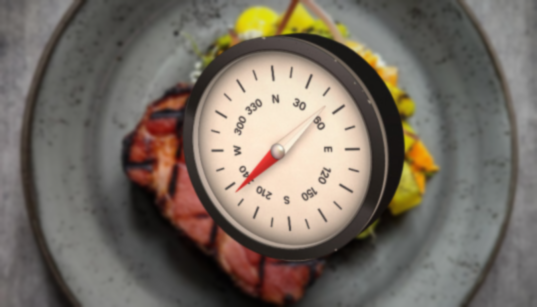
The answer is 232.5 °
